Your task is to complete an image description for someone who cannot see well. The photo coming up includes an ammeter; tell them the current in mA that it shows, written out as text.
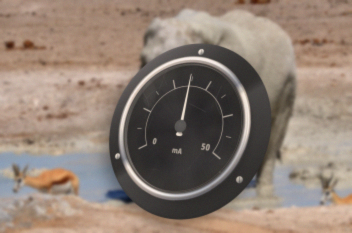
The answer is 25 mA
